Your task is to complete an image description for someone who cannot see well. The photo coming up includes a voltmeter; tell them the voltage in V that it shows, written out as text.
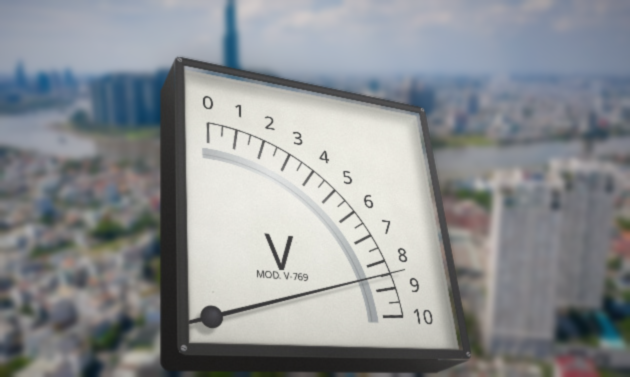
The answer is 8.5 V
